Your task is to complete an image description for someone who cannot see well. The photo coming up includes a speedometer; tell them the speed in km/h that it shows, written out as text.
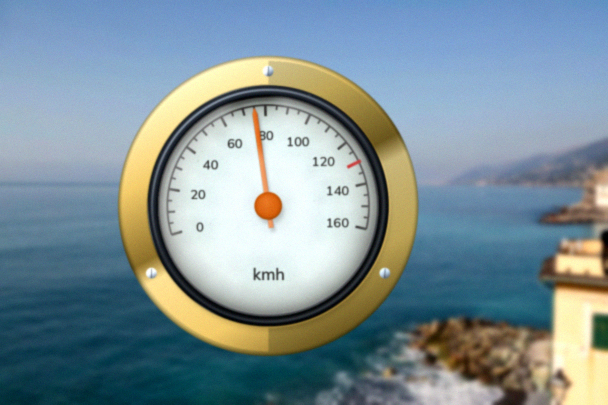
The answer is 75 km/h
